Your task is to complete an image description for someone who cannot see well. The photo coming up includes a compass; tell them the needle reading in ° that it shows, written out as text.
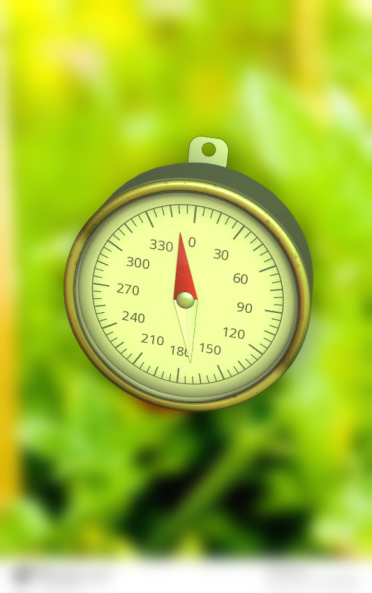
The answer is 350 °
